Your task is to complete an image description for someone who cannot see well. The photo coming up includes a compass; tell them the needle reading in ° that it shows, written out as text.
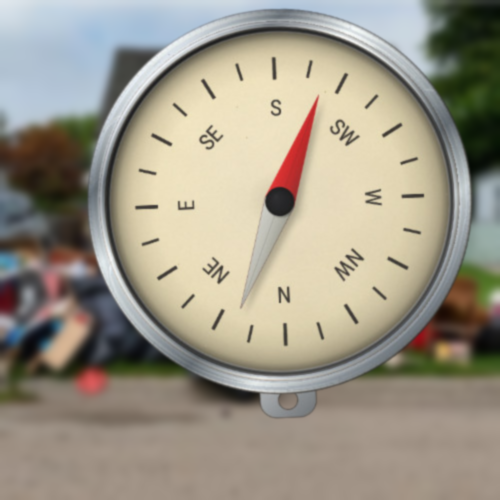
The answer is 202.5 °
